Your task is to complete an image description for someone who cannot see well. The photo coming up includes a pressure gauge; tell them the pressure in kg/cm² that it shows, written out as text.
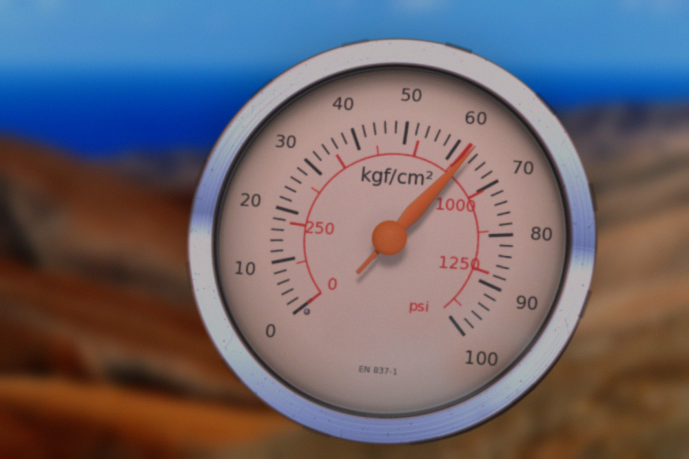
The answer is 63 kg/cm²
